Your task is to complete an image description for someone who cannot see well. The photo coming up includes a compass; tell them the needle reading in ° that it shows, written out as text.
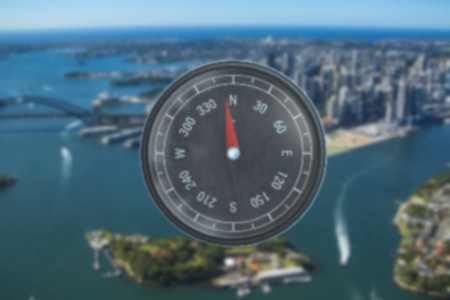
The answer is 352.5 °
